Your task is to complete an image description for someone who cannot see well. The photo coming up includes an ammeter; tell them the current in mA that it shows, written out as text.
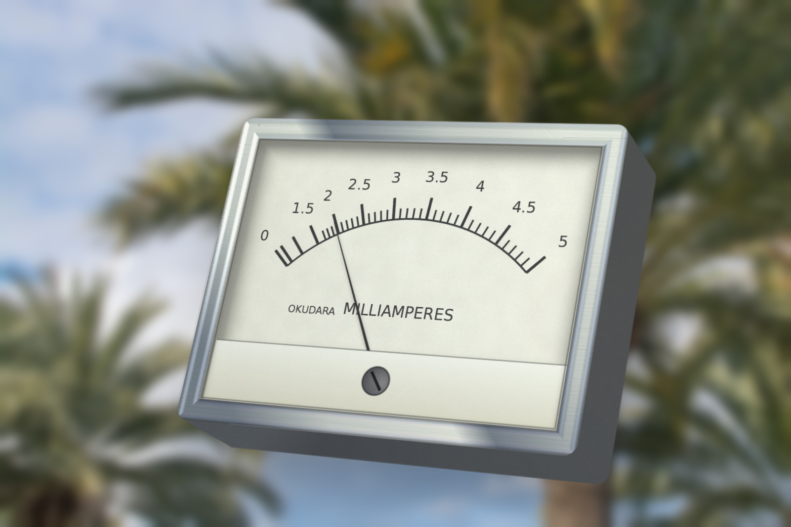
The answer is 2 mA
